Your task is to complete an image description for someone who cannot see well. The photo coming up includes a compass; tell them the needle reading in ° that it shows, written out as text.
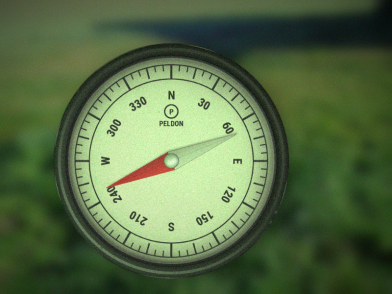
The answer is 247.5 °
